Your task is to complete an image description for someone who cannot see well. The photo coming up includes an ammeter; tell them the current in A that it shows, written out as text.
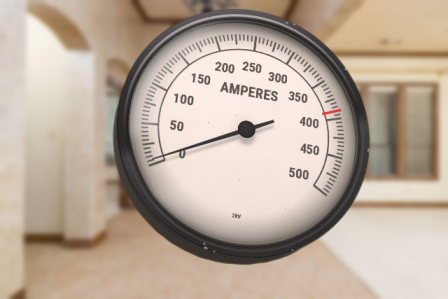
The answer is 5 A
